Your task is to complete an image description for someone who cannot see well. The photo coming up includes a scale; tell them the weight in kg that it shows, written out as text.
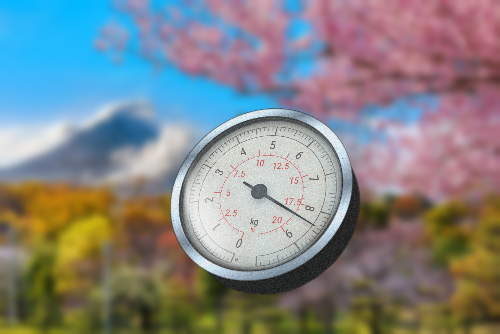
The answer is 8.4 kg
